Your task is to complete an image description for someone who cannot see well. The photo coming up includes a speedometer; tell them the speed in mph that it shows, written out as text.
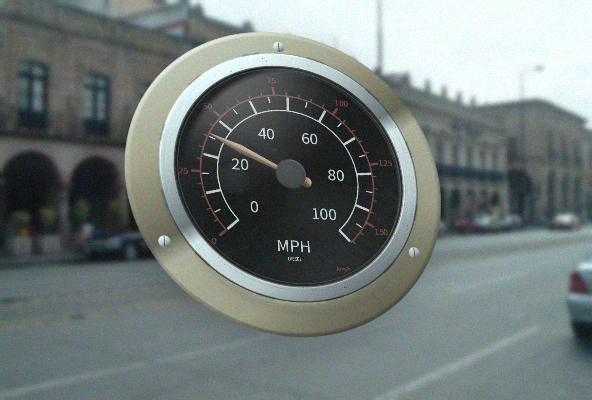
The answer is 25 mph
